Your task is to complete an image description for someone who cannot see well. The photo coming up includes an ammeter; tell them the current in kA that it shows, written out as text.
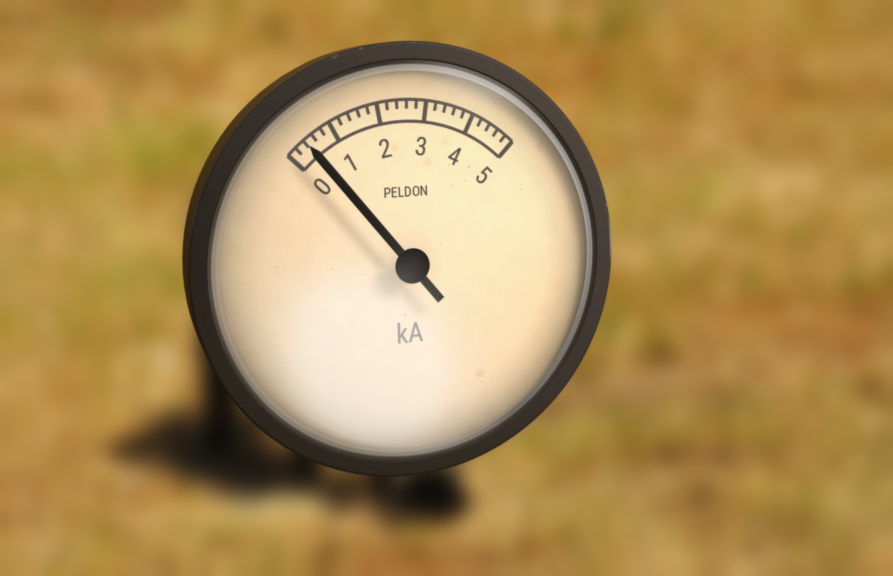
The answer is 0.4 kA
